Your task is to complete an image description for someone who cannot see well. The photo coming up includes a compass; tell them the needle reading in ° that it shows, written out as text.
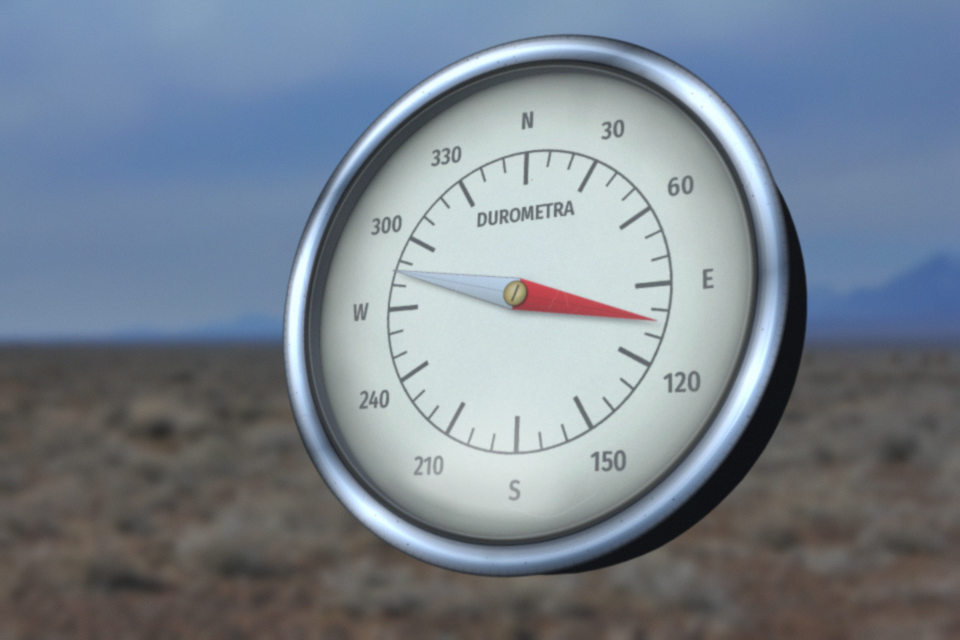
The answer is 105 °
